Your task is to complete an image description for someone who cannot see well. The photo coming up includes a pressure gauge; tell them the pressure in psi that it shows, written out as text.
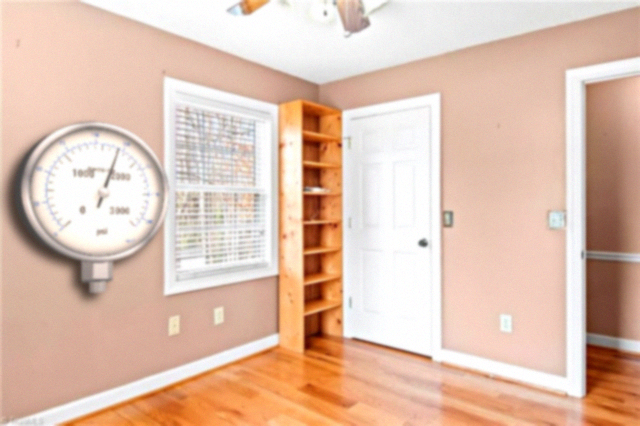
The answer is 1700 psi
